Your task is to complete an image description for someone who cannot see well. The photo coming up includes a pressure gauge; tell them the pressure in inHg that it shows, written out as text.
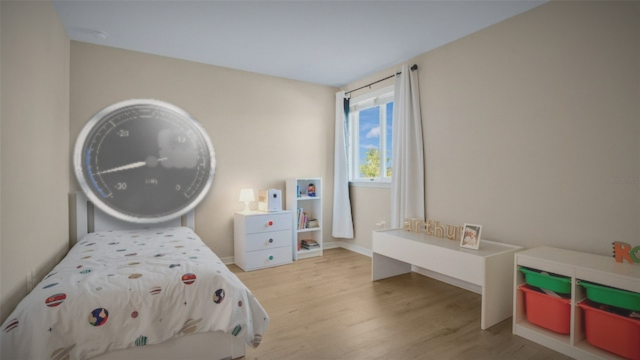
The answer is -27 inHg
